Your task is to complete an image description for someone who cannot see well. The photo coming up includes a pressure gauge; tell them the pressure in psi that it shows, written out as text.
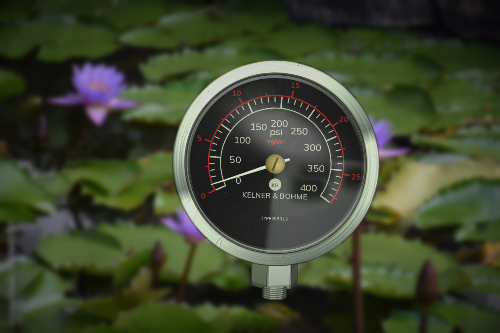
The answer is 10 psi
